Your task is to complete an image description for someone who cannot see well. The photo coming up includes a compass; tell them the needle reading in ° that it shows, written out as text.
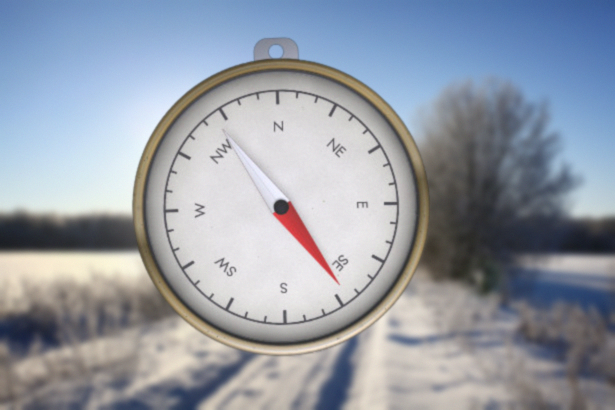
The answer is 145 °
